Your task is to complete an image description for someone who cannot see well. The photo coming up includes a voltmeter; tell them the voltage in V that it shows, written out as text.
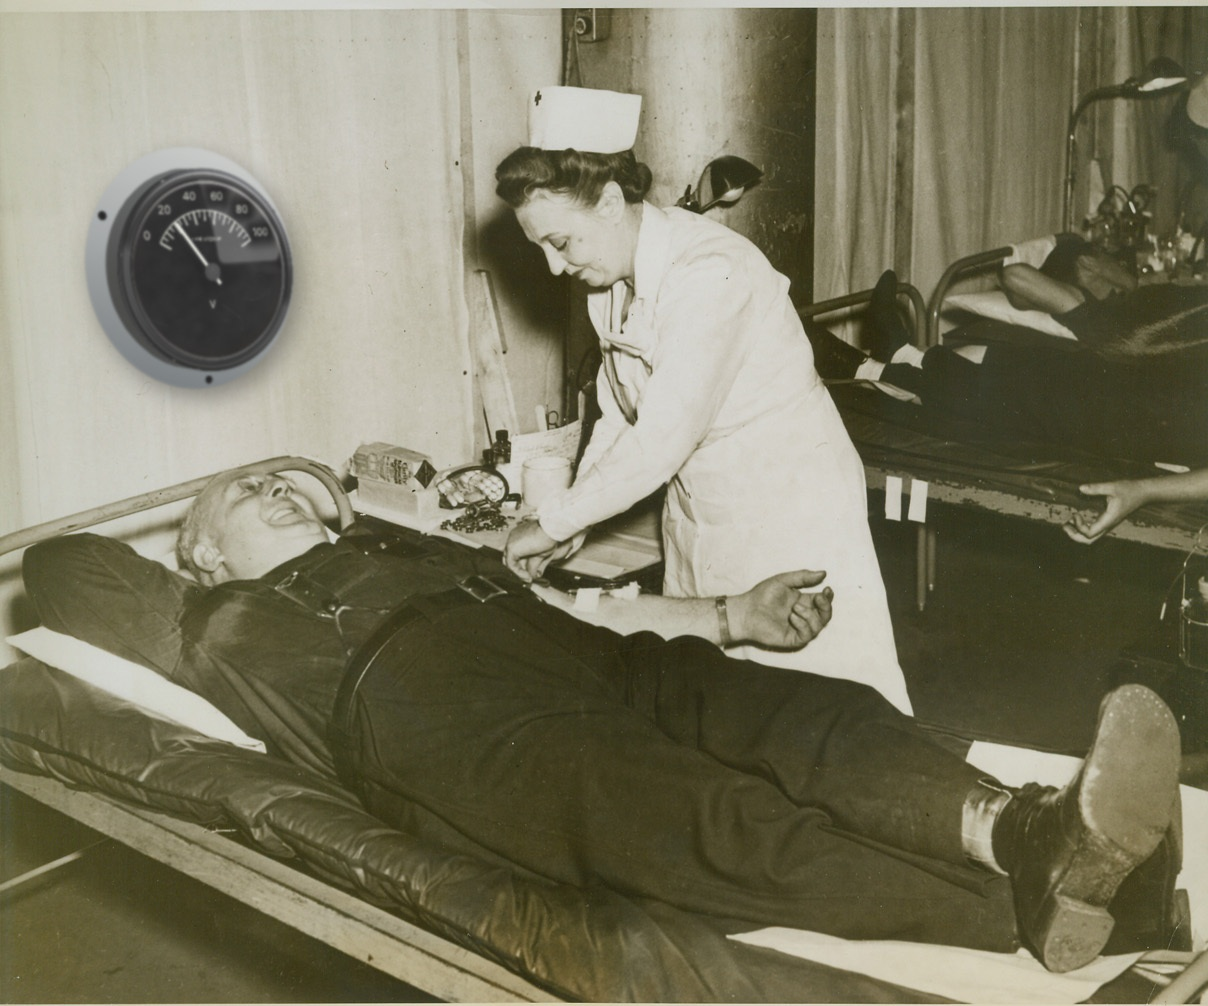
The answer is 20 V
